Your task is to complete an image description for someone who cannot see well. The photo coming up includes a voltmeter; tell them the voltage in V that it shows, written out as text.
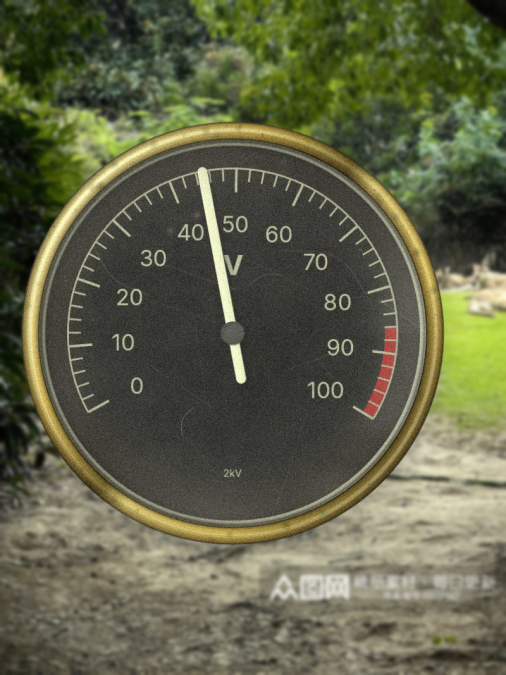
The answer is 45 V
